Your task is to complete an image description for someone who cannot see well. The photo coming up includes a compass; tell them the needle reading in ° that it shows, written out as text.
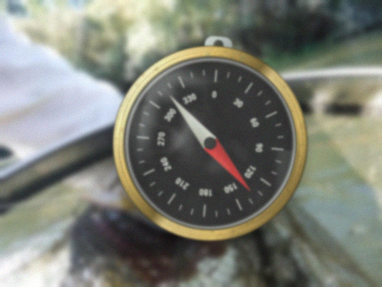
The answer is 135 °
